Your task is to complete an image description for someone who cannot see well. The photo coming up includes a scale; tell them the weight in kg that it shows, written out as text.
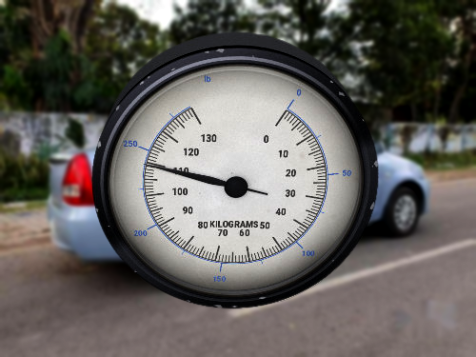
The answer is 110 kg
